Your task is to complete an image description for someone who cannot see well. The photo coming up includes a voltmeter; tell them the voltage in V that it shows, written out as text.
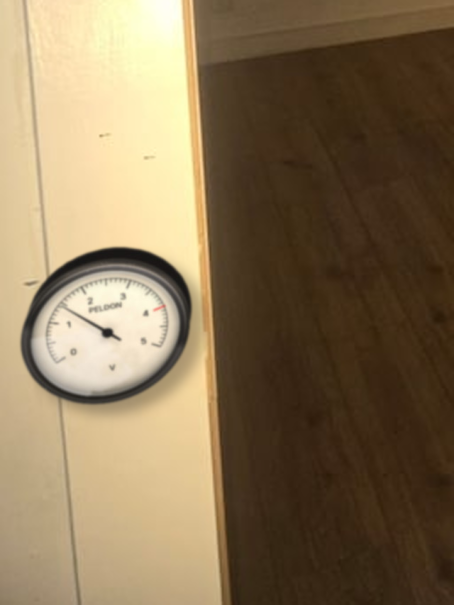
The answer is 1.5 V
